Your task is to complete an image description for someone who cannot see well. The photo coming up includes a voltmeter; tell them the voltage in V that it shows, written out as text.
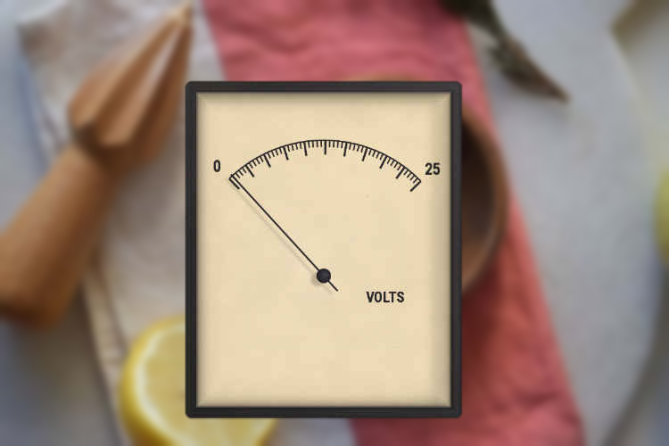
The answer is 0.5 V
